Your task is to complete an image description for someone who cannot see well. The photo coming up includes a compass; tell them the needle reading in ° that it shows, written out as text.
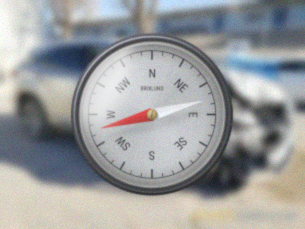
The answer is 255 °
